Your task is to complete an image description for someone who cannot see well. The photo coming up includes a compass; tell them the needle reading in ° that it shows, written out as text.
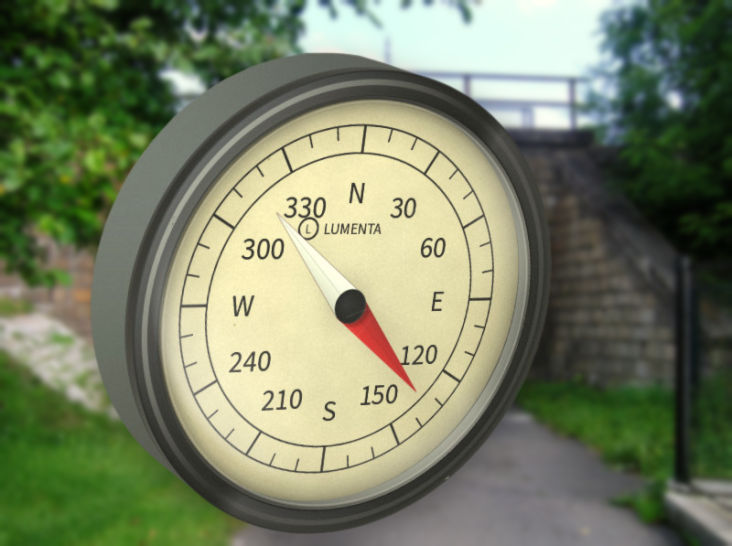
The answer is 135 °
